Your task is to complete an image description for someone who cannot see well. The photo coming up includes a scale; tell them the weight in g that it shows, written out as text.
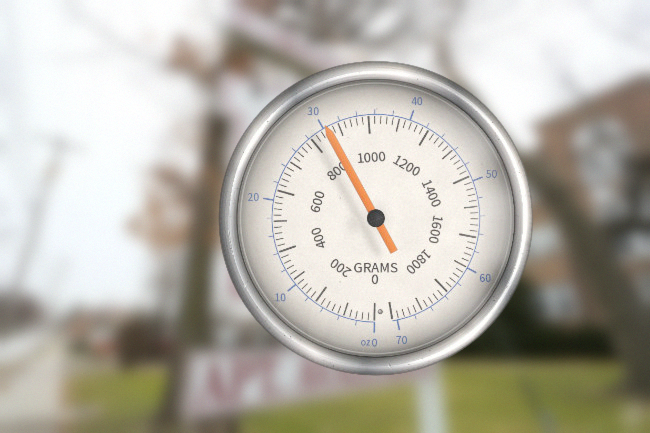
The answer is 860 g
